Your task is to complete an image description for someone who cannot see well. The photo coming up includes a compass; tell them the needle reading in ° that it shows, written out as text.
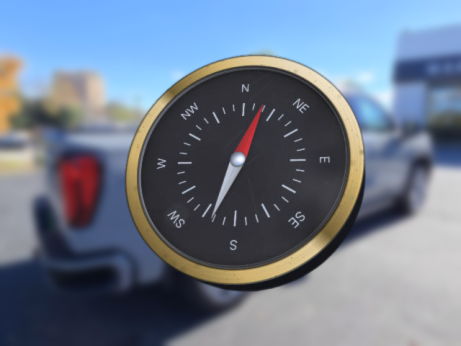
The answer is 20 °
